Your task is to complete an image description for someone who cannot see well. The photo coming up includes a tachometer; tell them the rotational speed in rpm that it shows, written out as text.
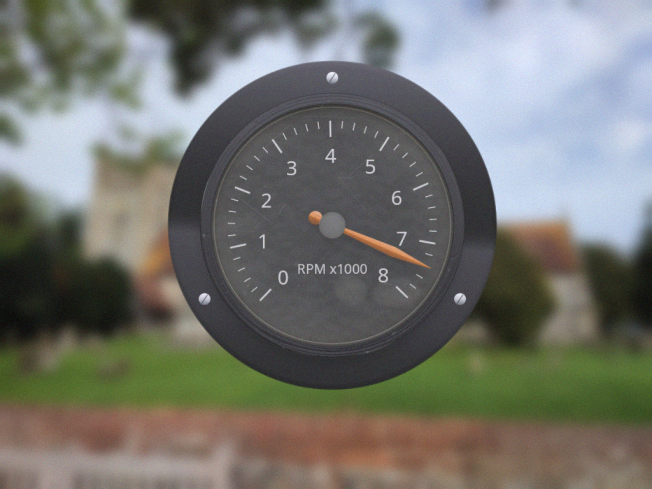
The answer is 7400 rpm
